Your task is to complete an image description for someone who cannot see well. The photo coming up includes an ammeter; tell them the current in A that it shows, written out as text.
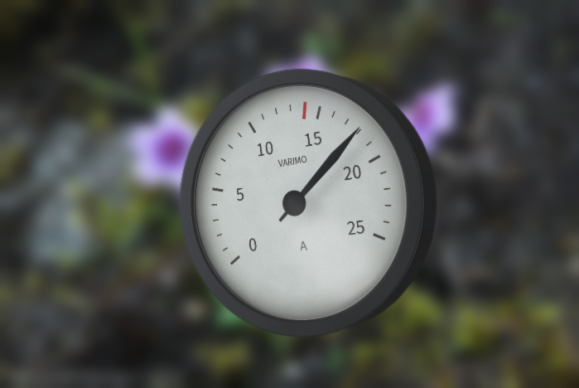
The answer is 18 A
